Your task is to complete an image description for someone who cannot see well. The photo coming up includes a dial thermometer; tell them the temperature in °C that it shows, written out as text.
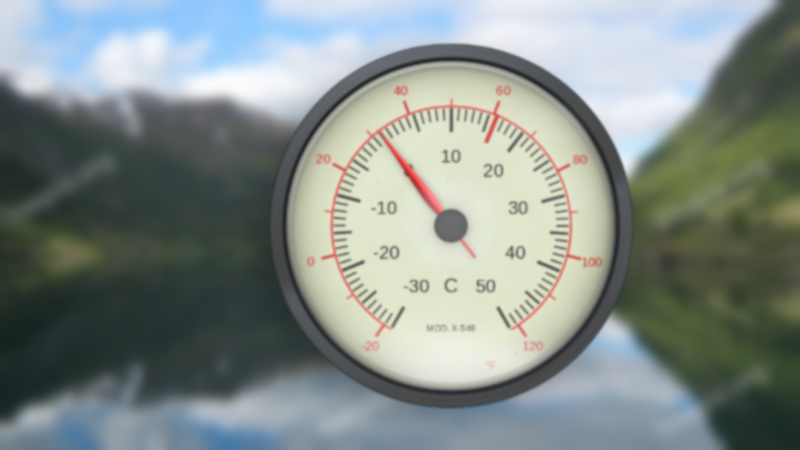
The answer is 0 °C
